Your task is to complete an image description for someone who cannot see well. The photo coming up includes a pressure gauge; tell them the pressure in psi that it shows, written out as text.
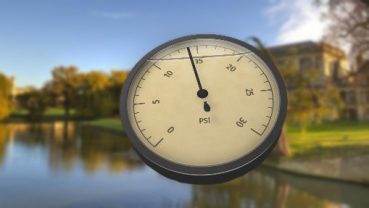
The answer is 14 psi
